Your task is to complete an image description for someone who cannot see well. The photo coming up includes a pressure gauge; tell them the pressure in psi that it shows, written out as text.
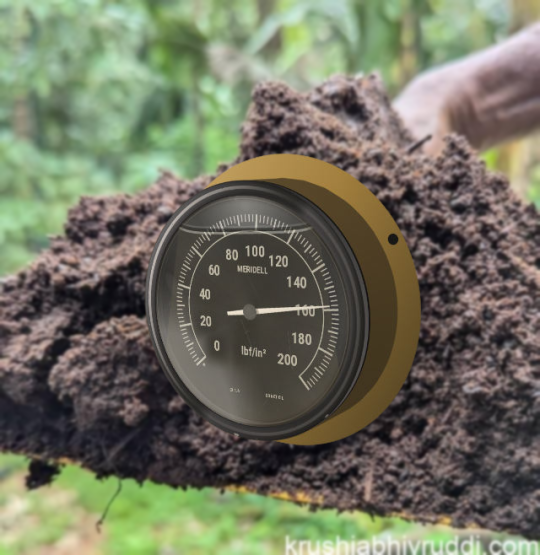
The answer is 158 psi
